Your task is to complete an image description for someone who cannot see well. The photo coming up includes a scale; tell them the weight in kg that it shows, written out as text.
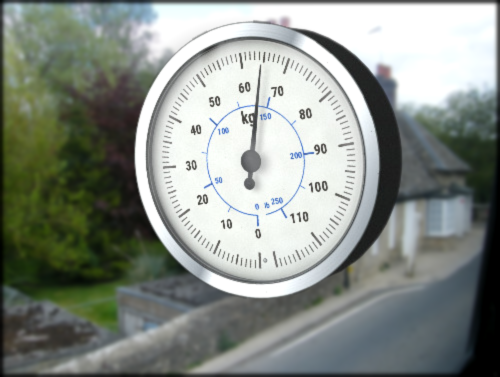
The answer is 65 kg
